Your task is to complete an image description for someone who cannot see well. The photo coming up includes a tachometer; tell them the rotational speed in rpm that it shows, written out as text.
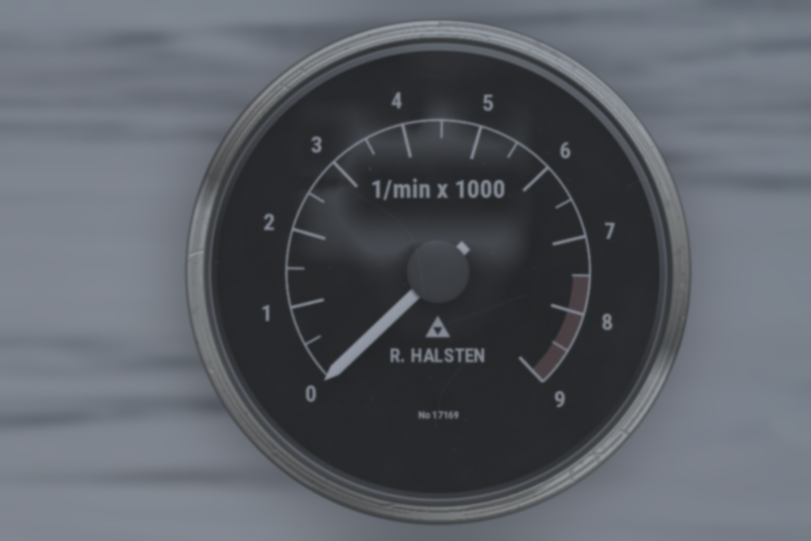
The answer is 0 rpm
